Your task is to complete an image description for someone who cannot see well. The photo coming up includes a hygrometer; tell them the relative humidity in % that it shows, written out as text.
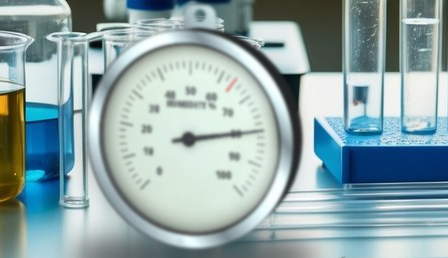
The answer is 80 %
